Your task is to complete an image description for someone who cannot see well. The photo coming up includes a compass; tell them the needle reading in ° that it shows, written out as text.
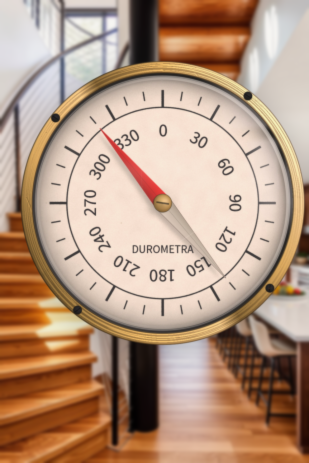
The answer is 320 °
